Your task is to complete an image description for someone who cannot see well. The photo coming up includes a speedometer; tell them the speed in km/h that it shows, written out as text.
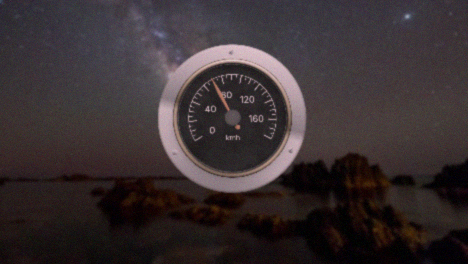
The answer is 70 km/h
